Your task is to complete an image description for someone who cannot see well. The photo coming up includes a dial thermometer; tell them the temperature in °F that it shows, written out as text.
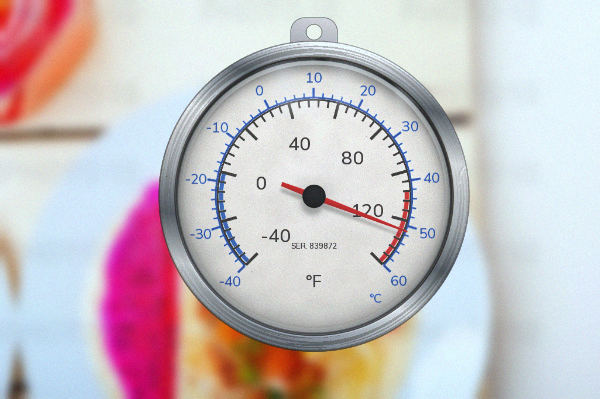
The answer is 124 °F
